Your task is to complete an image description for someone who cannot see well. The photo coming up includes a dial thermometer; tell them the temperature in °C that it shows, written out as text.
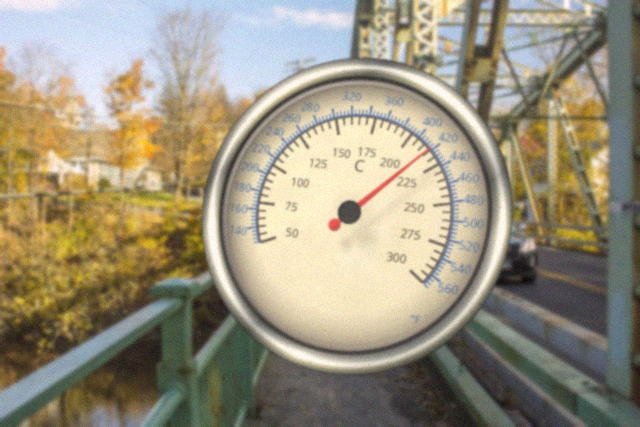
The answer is 215 °C
